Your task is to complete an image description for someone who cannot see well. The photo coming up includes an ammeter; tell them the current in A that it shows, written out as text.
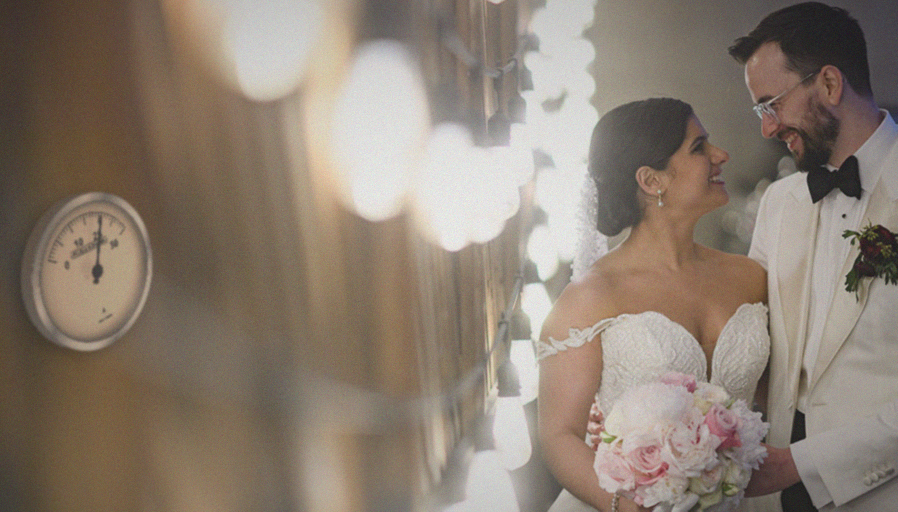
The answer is 20 A
